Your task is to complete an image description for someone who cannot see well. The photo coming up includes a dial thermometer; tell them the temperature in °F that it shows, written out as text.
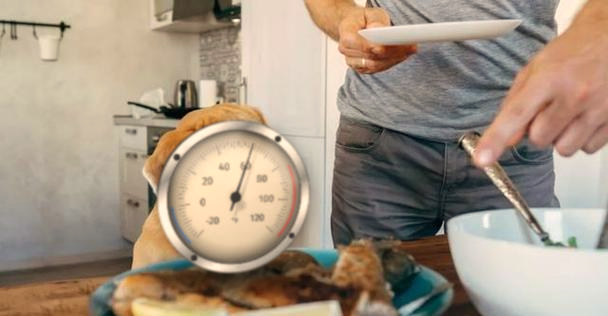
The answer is 60 °F
